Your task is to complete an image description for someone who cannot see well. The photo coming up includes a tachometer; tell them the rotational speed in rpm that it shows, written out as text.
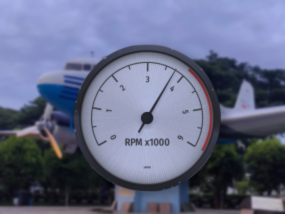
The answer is 3750 rpm
